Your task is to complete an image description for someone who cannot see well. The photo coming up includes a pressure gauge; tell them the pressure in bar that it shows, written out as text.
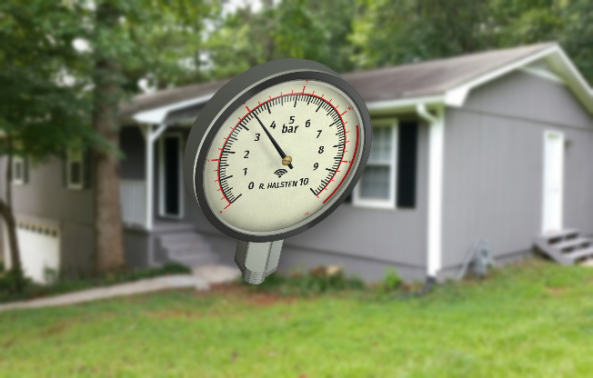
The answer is 3.5 bar
